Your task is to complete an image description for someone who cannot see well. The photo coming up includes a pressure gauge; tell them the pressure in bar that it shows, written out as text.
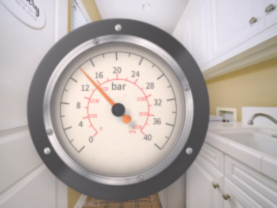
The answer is 14 bar
